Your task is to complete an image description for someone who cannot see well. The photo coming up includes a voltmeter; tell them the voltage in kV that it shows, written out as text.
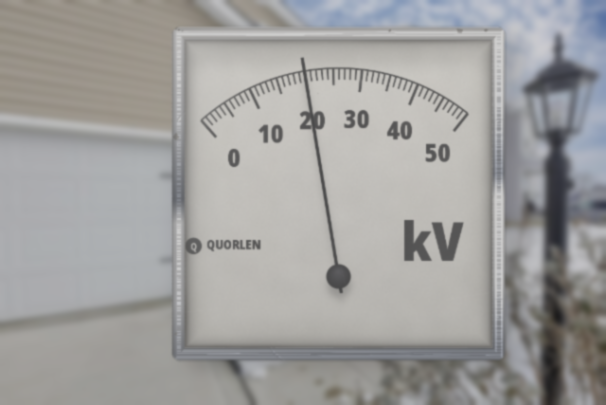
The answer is 20 kV
